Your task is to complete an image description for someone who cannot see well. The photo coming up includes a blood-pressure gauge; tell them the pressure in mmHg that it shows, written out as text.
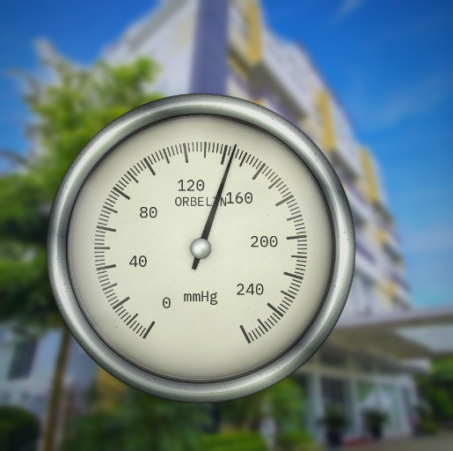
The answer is 144 mmHg
